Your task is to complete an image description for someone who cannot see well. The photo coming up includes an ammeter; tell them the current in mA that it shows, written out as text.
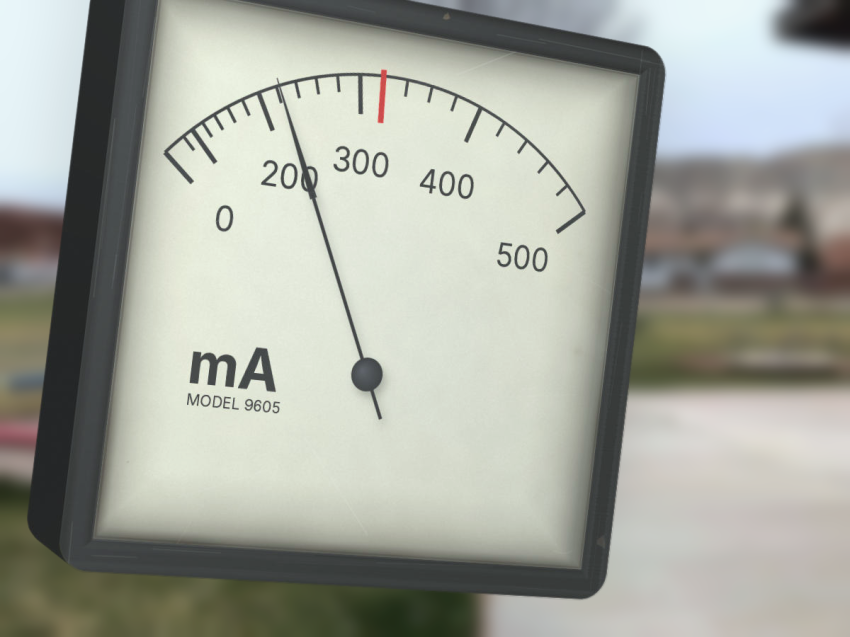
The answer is 220 mA
